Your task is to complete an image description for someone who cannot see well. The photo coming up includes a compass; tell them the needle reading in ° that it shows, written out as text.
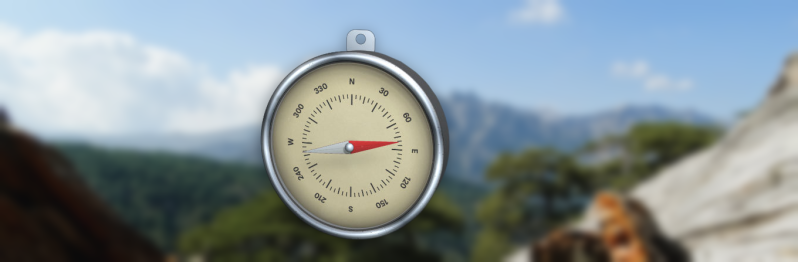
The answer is 80 °
